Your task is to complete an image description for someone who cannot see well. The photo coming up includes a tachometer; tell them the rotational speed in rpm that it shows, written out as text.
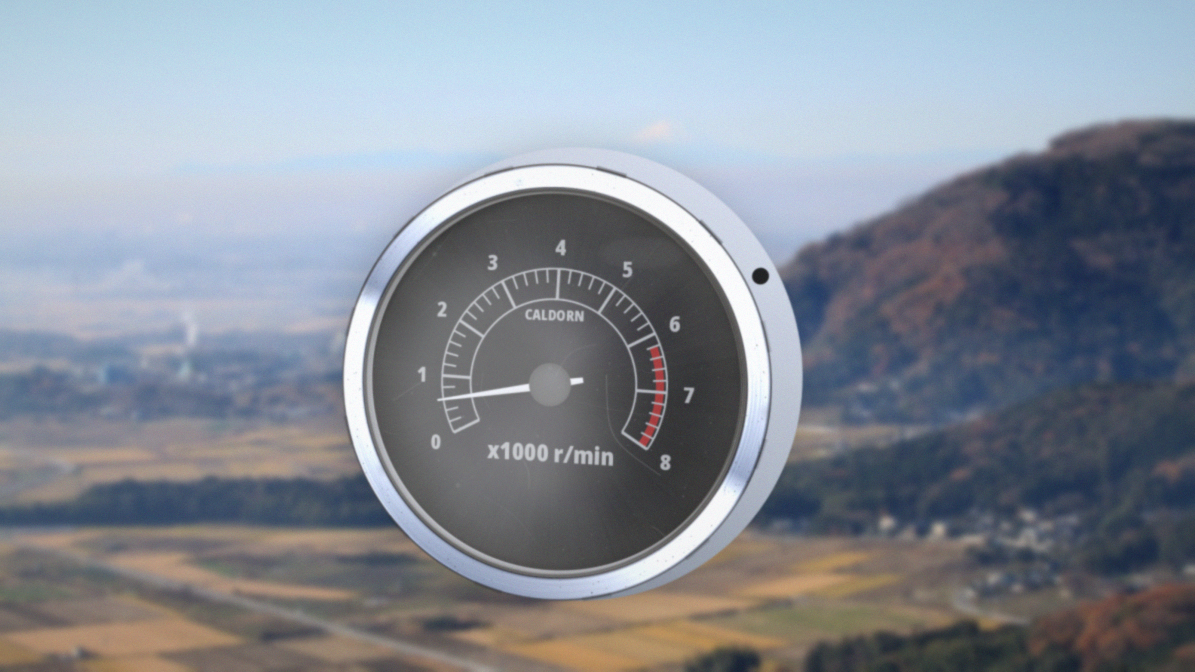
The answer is 600 rpm
